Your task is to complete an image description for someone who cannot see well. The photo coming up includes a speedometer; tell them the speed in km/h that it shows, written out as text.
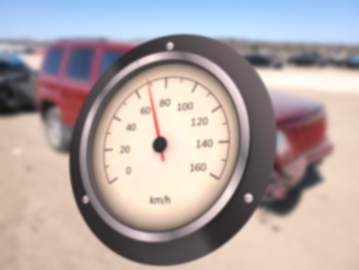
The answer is 70 km/h
